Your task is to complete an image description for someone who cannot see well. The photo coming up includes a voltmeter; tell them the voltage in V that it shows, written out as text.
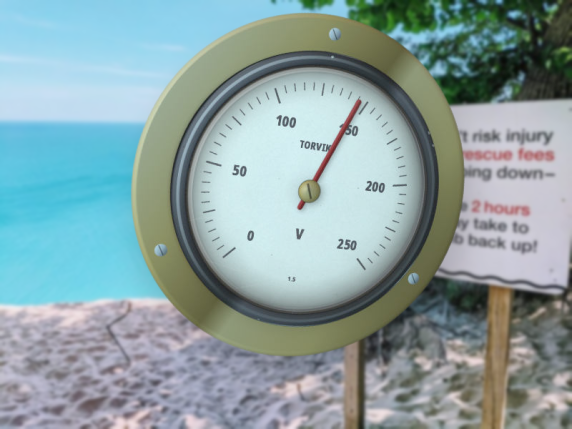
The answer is 145 V
